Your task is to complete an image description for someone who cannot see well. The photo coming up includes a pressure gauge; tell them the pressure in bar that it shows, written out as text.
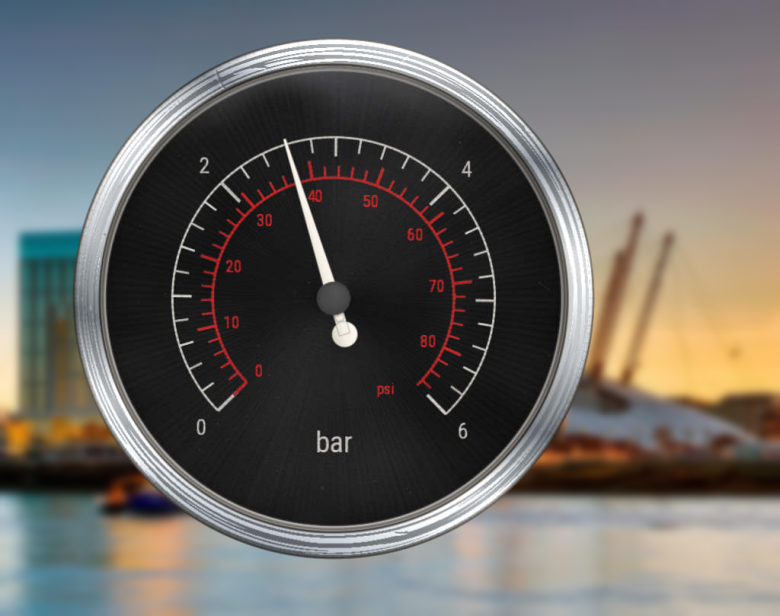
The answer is 2.6 bar
